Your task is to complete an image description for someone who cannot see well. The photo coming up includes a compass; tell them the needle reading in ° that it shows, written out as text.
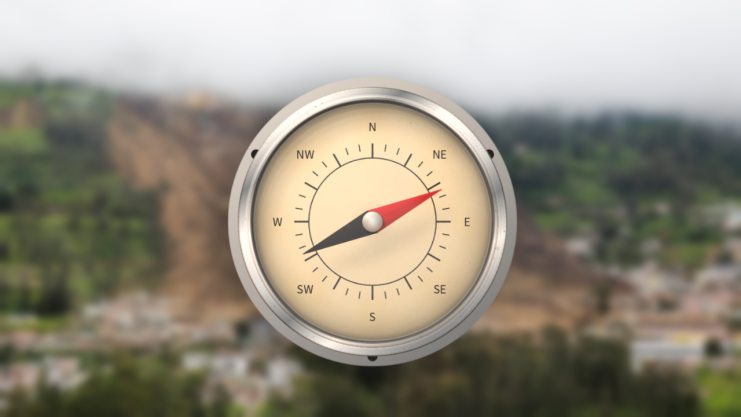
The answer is 65 °
